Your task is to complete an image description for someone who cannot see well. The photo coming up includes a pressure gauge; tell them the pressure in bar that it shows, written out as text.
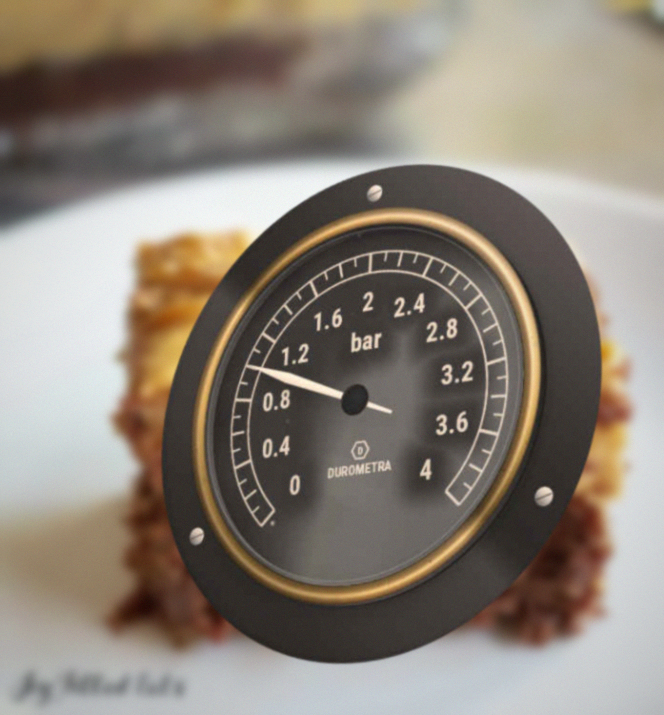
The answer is 1 bar
